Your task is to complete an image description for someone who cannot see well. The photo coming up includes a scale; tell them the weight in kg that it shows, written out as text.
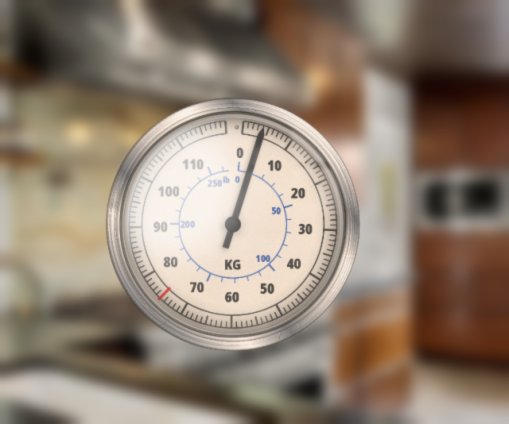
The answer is 4 kg
